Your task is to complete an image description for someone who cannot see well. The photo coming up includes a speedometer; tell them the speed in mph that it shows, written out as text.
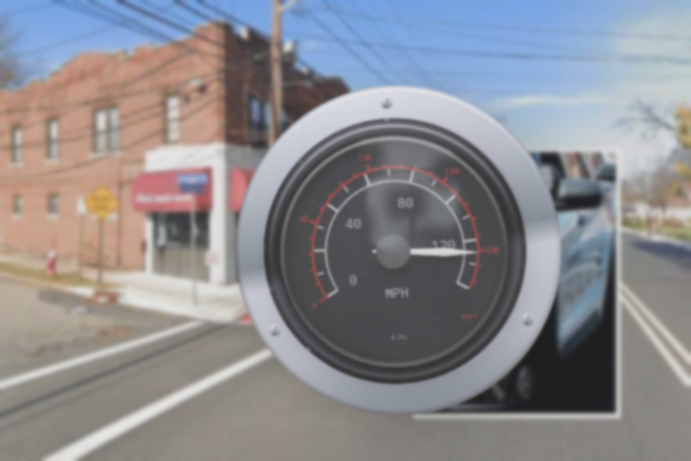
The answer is 125 mph
